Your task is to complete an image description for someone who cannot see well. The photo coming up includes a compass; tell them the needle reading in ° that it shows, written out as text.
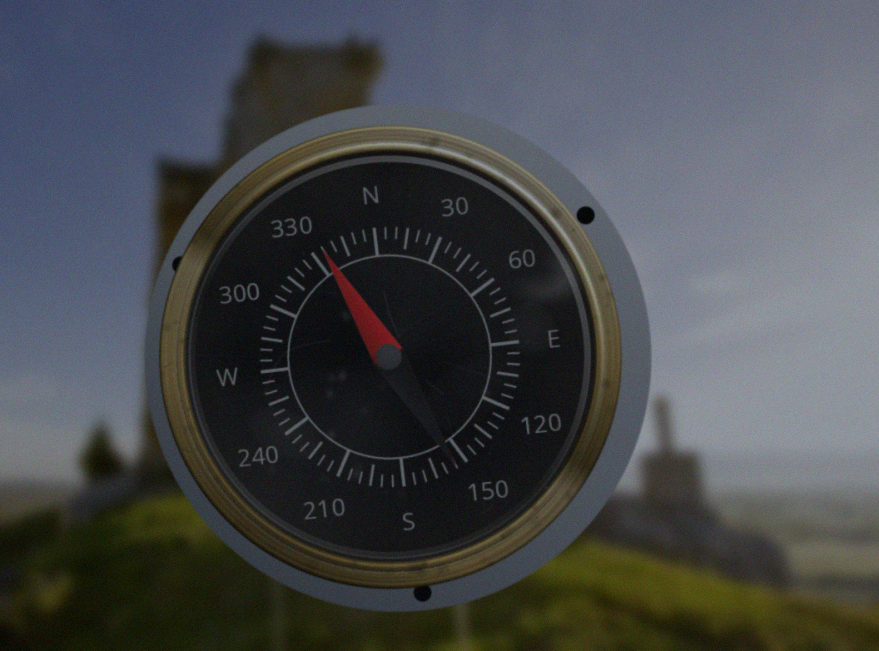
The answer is 335 °
